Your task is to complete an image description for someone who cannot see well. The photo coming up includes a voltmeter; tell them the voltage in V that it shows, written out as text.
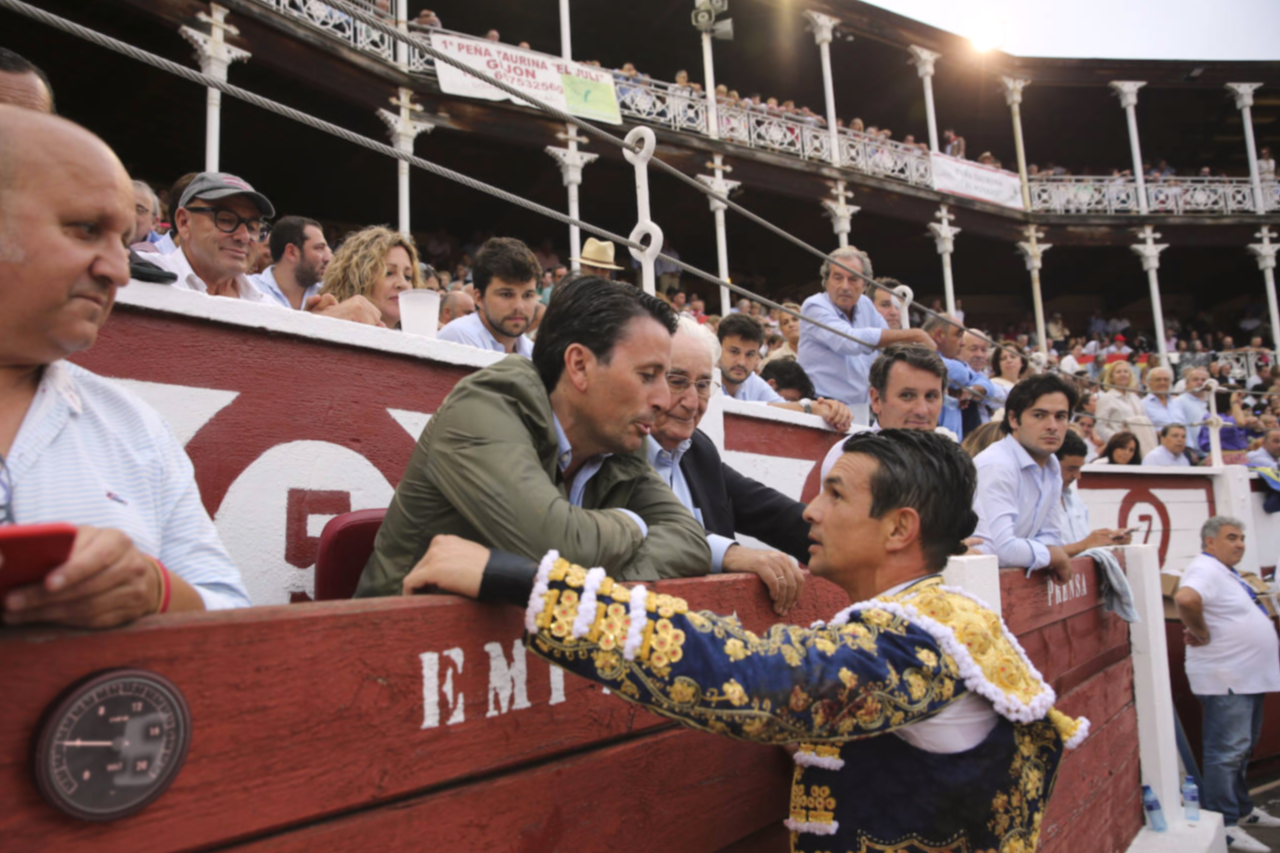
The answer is 4 V
